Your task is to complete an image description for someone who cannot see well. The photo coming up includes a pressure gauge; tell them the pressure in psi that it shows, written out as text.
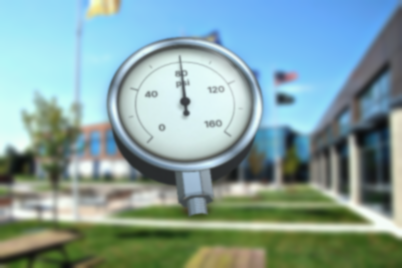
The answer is 80 psi
